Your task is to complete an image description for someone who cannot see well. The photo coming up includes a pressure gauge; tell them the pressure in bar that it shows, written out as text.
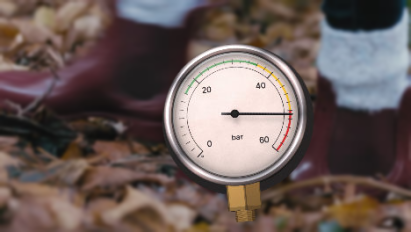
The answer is 51 bar
